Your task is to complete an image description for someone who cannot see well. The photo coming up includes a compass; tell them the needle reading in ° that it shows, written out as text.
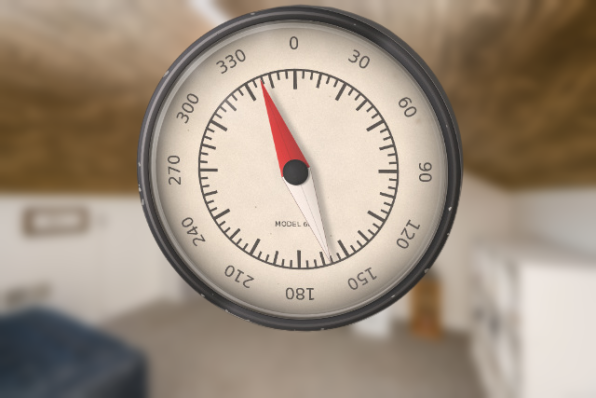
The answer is 340 °
